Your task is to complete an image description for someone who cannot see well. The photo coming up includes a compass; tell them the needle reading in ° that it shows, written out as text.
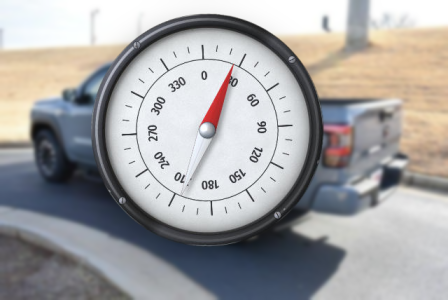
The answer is 25 °
